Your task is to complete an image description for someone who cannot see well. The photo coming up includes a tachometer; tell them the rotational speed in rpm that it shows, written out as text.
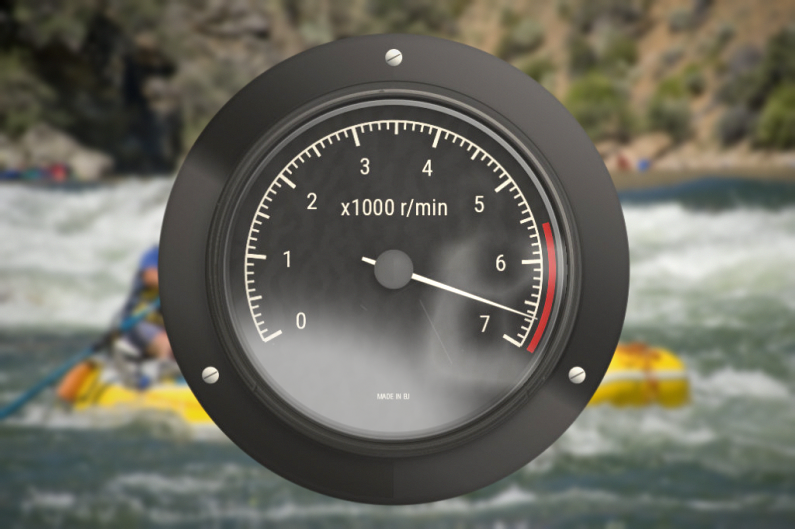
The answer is 6650 rpm
